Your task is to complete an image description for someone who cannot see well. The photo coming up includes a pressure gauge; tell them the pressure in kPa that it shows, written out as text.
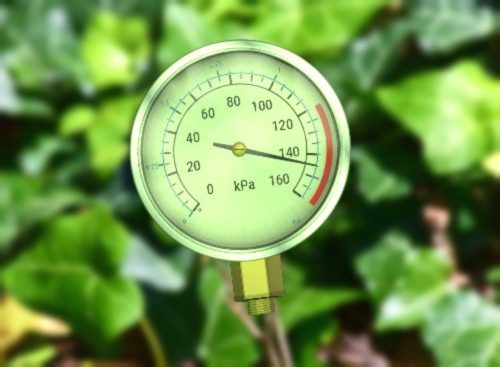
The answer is 145 kPa
